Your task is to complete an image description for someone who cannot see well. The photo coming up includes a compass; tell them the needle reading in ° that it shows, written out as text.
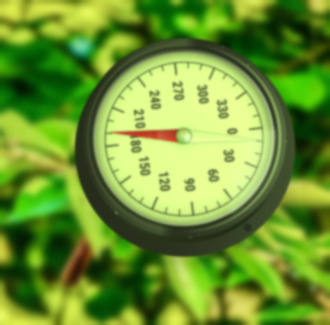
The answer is 190 °
